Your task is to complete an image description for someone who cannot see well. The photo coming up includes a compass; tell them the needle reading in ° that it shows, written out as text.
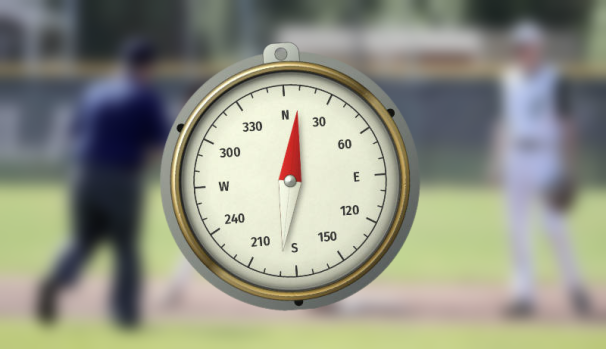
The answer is 10 °
